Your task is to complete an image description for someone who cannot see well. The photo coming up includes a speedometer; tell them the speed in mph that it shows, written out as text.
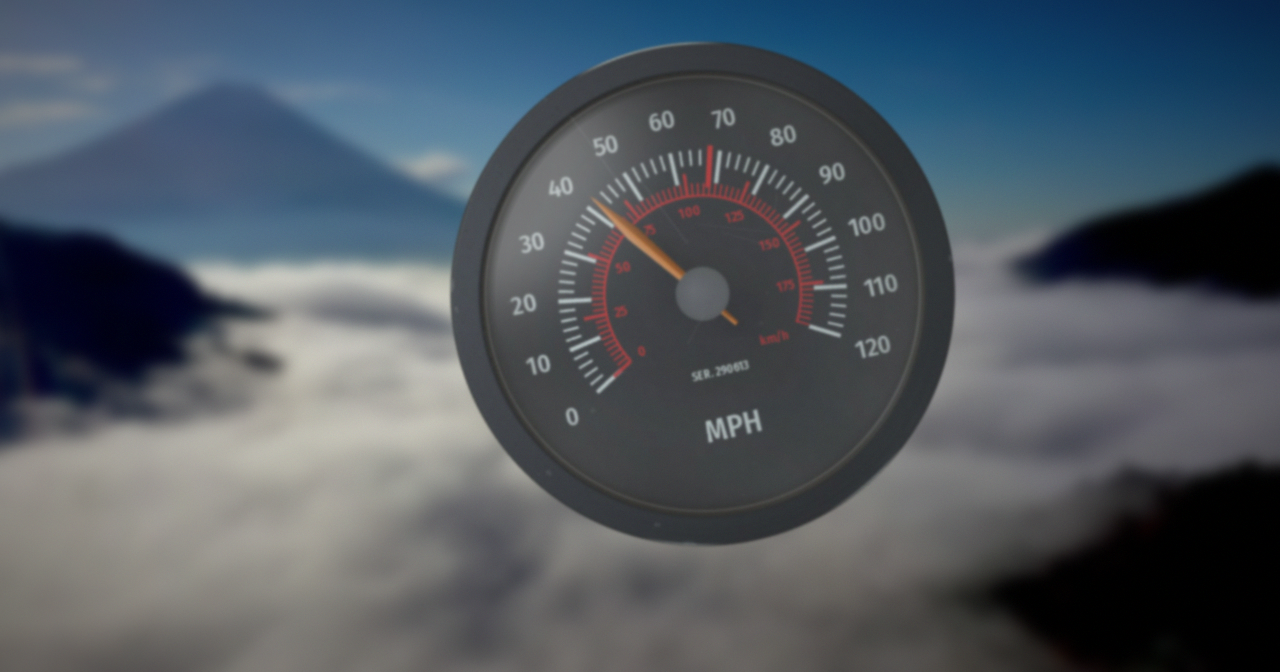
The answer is 42 mph
